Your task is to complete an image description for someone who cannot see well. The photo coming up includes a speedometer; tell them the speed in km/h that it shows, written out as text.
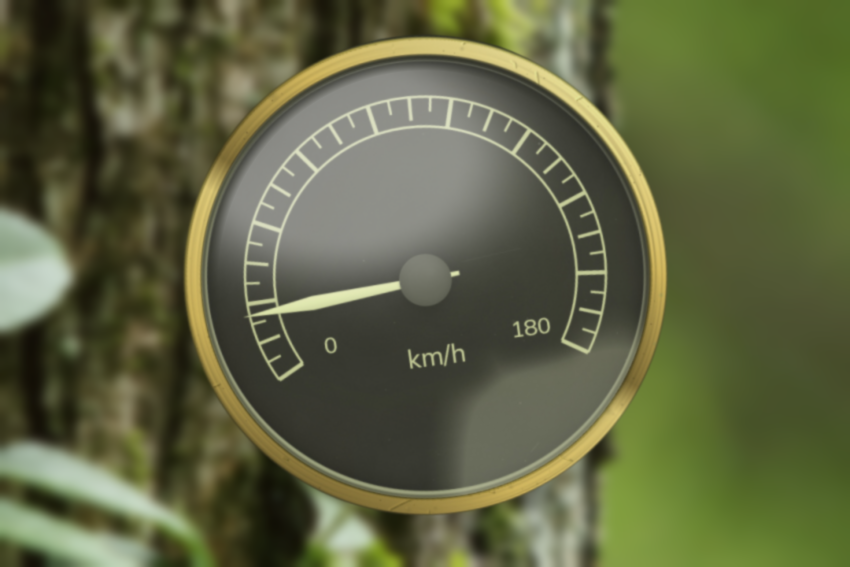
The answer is 17.5 km/h
